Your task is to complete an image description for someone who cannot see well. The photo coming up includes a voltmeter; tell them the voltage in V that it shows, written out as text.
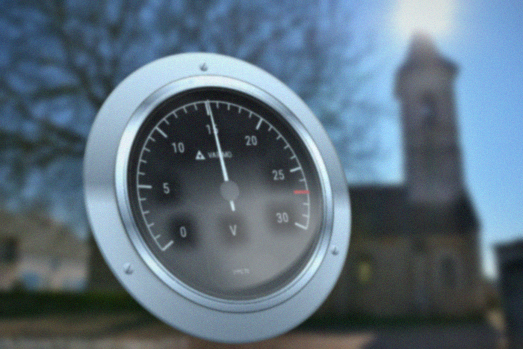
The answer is 15 V
